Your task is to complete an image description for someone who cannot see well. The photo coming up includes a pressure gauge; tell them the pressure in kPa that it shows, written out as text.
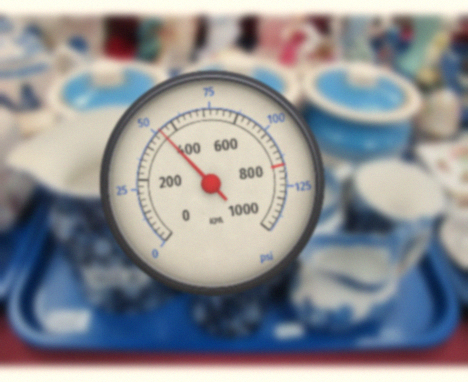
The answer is 360 kPa
